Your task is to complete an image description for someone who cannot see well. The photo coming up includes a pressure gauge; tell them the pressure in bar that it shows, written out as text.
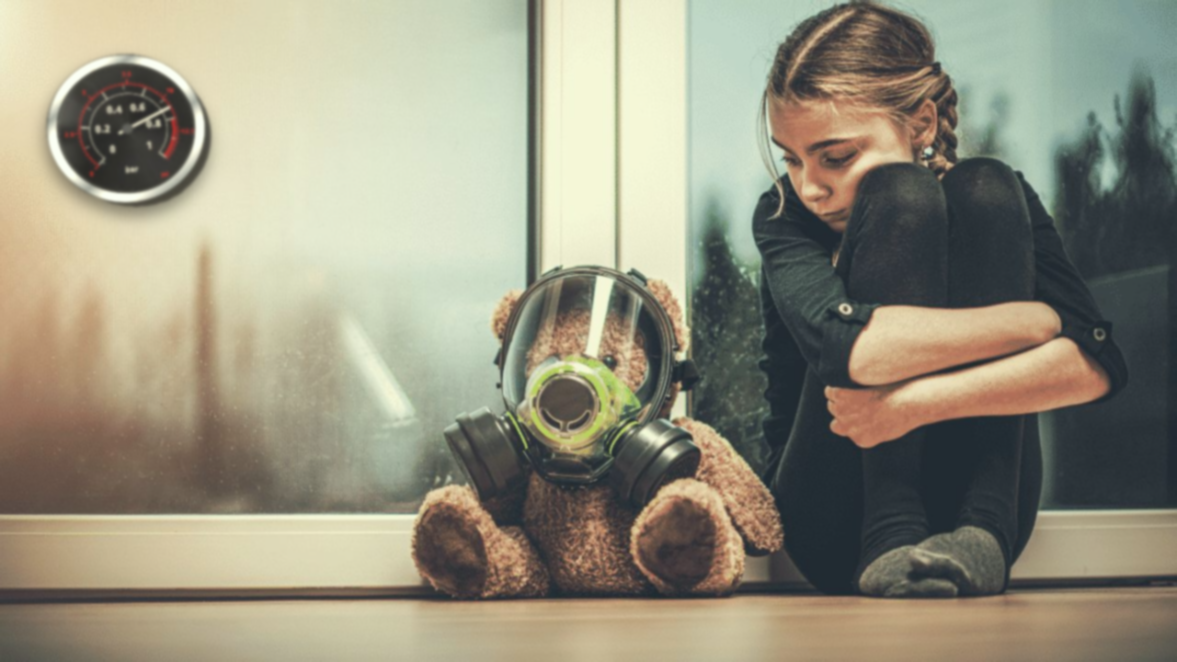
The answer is 0.75 bar
